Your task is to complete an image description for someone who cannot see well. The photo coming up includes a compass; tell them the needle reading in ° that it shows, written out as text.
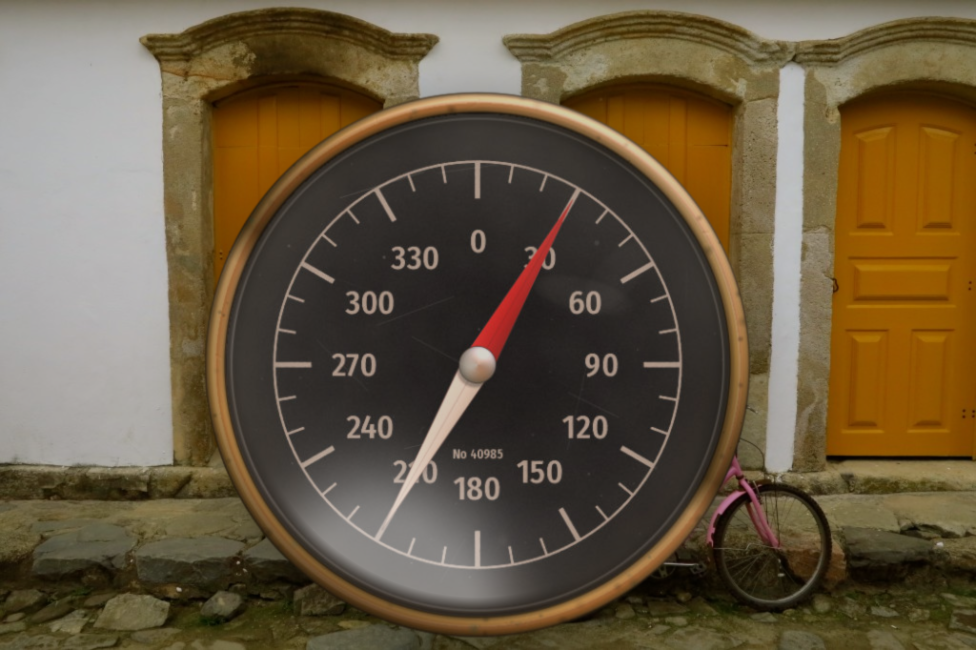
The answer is 30 °
